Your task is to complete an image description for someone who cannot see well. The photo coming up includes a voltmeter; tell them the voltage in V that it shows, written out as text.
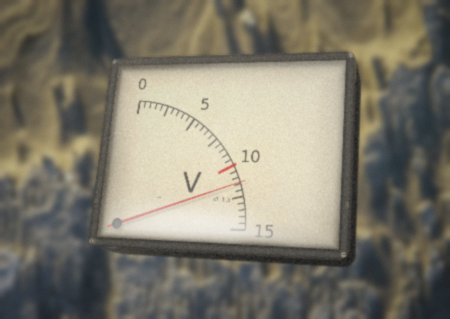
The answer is 11.5 V
